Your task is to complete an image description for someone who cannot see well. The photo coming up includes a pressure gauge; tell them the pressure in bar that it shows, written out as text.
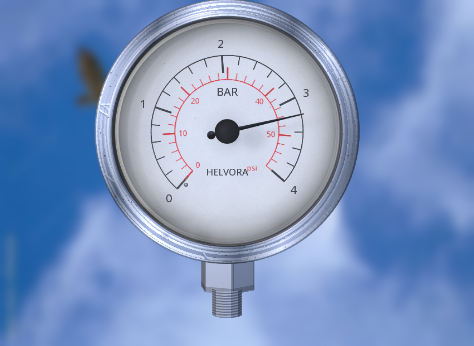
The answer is 3.2 bar
